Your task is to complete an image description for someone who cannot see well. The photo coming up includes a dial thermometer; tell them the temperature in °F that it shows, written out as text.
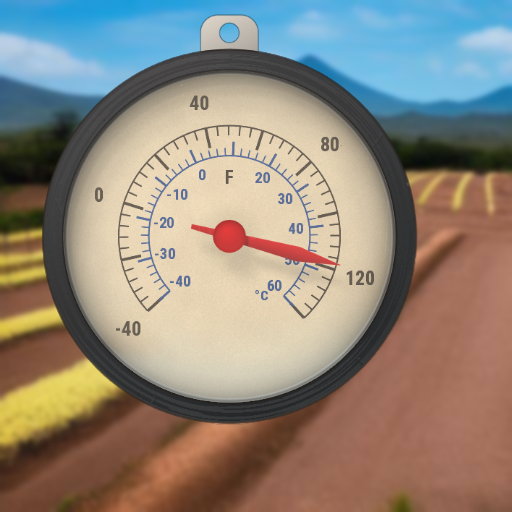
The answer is 118 °F
